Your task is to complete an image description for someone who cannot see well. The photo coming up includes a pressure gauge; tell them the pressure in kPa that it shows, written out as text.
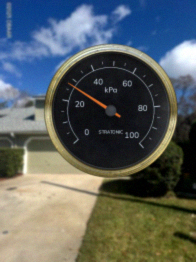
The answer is 27.5 kPa
